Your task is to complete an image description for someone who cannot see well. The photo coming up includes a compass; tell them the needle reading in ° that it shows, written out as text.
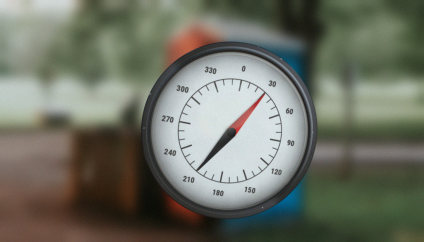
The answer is 30 °
